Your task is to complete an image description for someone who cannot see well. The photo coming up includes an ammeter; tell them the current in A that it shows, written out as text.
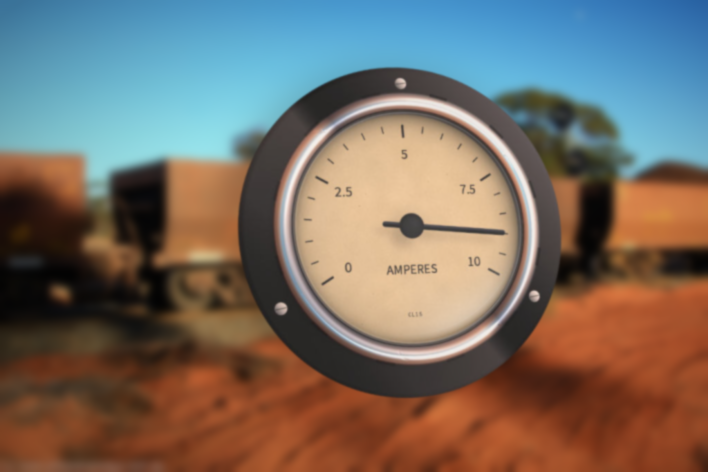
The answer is 9 A
